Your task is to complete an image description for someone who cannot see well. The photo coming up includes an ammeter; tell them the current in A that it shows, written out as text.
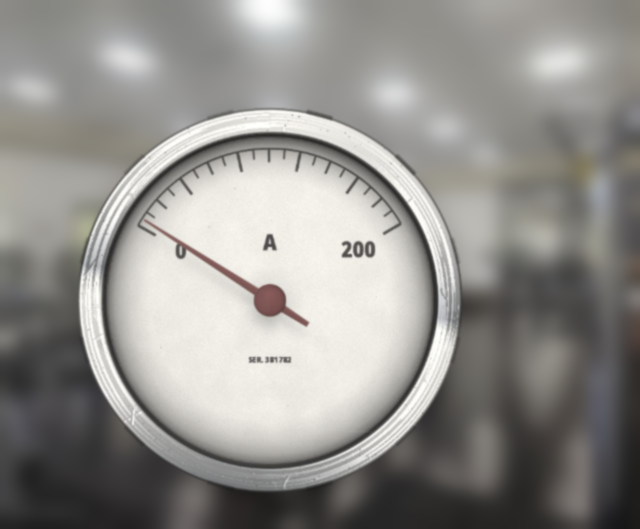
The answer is 5 A
